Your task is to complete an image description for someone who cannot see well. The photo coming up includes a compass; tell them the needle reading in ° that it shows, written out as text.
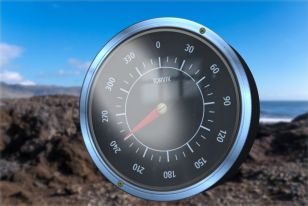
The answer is 240 °
